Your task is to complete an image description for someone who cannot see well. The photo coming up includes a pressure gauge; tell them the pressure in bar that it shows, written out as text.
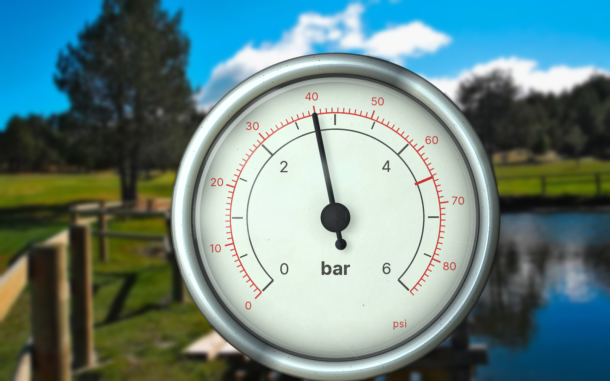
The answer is 2.75 bar
